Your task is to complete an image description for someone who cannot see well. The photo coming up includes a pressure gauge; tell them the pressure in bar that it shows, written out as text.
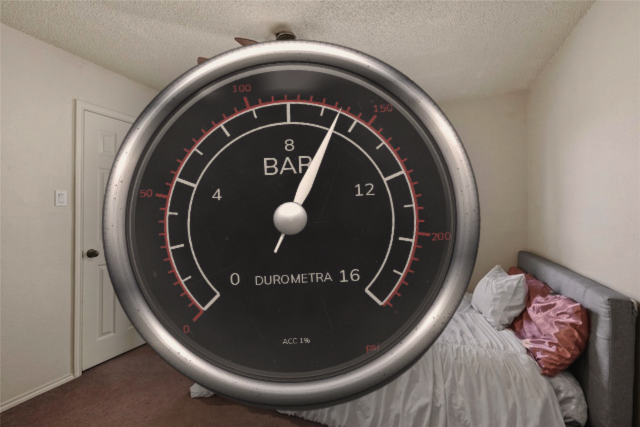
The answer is 9.5 bar
